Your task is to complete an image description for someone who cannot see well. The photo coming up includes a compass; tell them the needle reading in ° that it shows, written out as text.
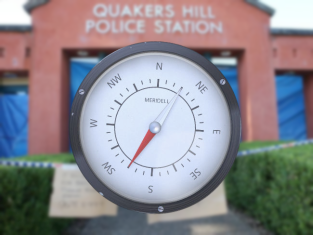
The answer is 210 °
